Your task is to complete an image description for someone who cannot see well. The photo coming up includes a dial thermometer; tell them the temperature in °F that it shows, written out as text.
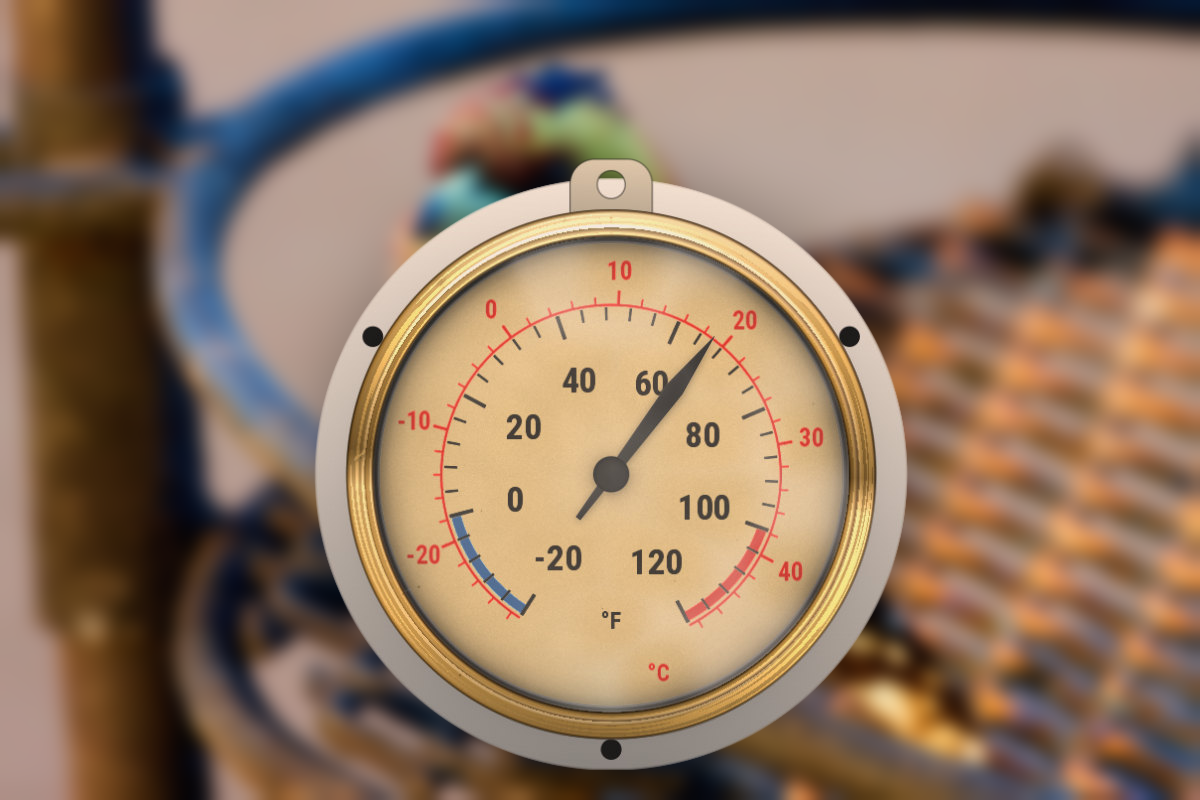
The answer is 66 °F
